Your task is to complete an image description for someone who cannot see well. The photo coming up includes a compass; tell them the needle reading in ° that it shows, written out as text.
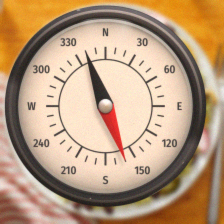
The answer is 160 °
